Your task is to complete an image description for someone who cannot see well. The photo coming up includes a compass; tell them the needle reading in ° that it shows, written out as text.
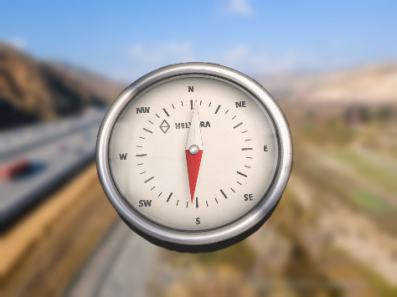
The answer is 185 °
